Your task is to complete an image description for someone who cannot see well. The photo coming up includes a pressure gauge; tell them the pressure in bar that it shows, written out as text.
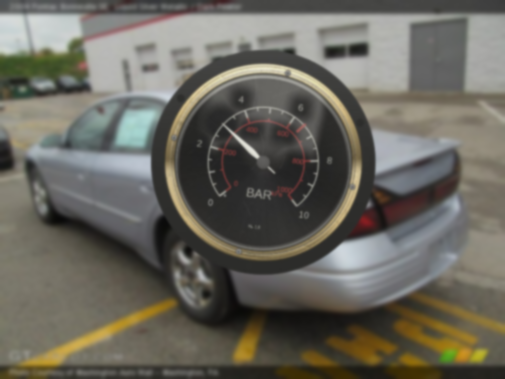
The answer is 3 bar
